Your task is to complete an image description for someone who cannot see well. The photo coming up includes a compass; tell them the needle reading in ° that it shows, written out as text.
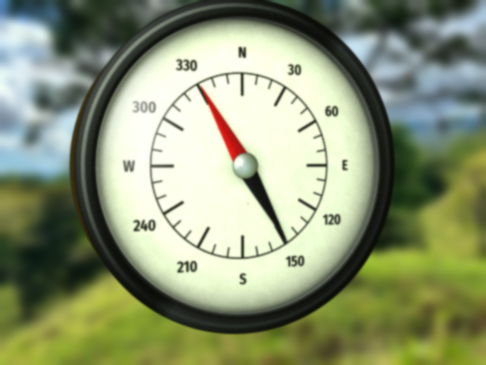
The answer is 330 °
